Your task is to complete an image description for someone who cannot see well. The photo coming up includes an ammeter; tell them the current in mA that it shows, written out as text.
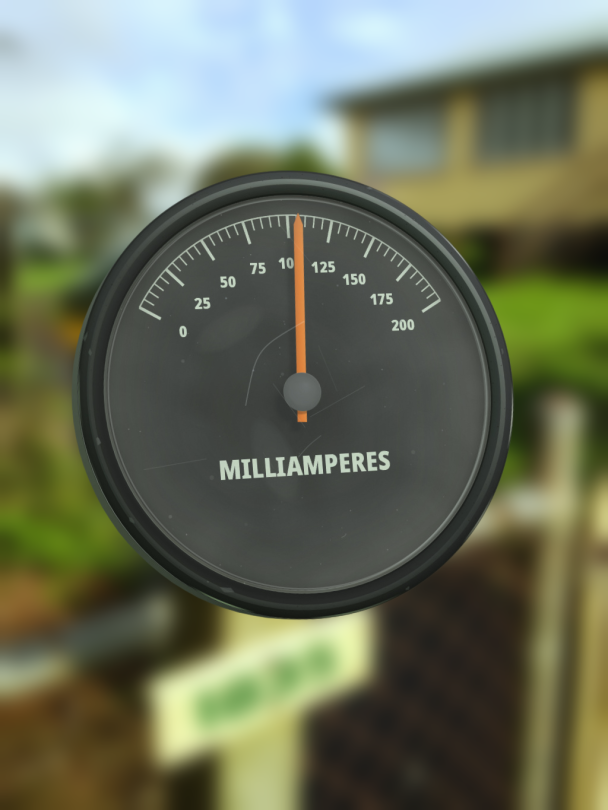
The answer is 105 mA
